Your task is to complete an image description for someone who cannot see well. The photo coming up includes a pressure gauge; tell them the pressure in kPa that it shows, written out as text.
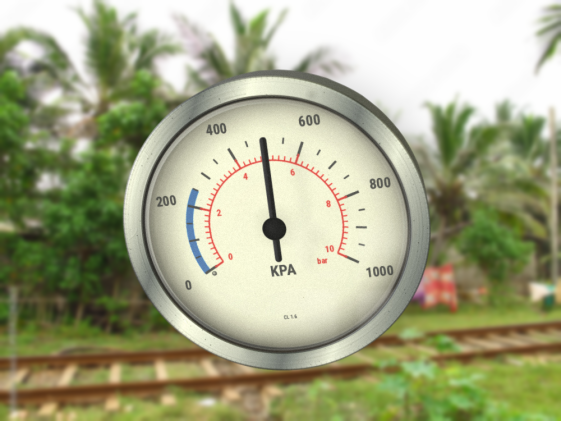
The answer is 500 kPa
